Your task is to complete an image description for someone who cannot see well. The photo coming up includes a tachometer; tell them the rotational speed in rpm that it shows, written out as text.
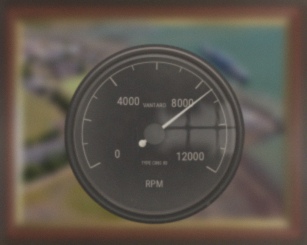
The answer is 8500 rpm
